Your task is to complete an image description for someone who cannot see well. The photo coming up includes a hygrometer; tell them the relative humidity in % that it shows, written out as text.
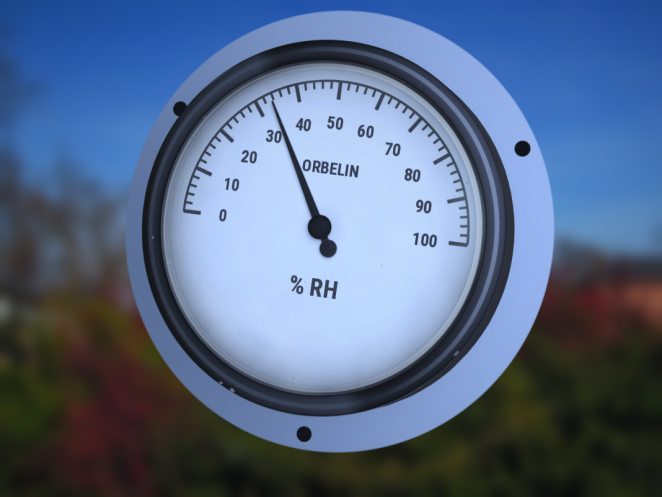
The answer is 34 %
